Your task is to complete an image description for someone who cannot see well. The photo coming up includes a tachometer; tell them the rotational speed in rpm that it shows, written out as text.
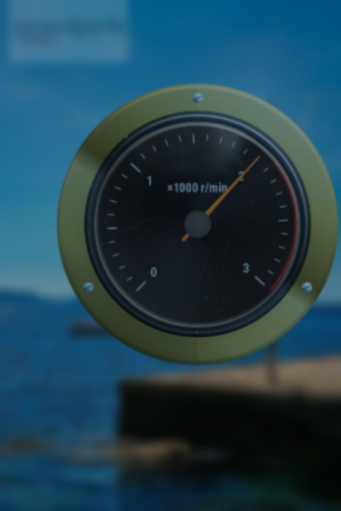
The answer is 2000 rpm
